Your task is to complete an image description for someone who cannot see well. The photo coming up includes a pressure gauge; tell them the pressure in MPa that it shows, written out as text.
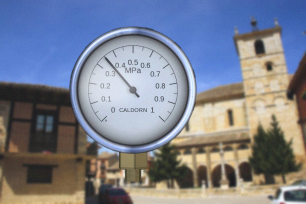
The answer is 0.35 MPa
